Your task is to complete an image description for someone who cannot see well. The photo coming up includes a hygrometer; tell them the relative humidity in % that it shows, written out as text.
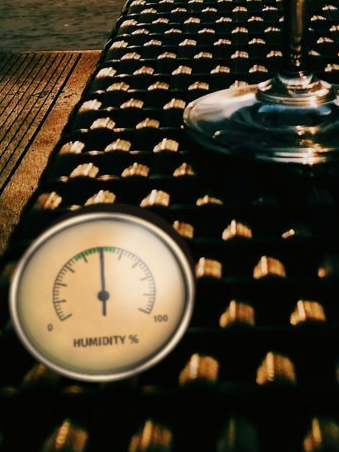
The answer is 50 %
